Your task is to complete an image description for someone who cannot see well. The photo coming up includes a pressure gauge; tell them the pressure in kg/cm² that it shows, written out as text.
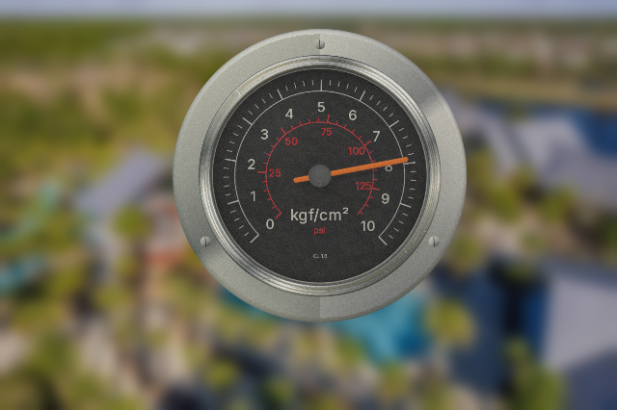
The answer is 7.9 kg/cm²
